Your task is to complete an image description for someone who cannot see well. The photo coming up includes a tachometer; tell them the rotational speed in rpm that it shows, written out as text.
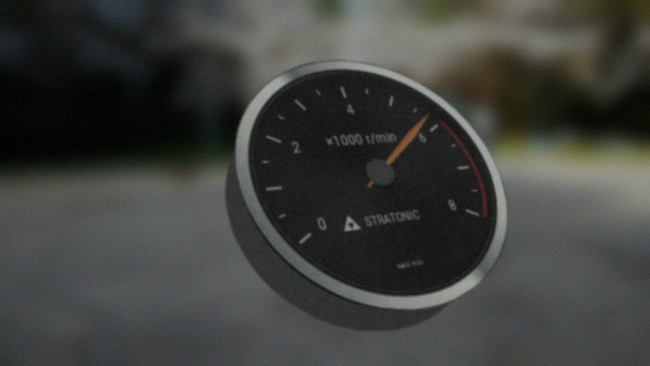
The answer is 5750 rpm
